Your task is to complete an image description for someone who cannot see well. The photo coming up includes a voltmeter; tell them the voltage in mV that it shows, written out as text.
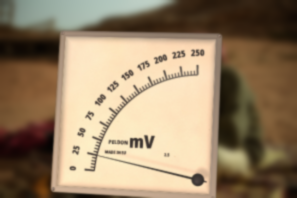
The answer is 25 mV
